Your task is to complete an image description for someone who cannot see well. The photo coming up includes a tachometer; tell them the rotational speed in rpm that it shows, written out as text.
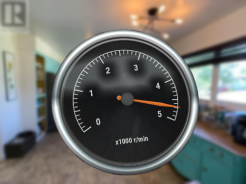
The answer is 4700 rpm
